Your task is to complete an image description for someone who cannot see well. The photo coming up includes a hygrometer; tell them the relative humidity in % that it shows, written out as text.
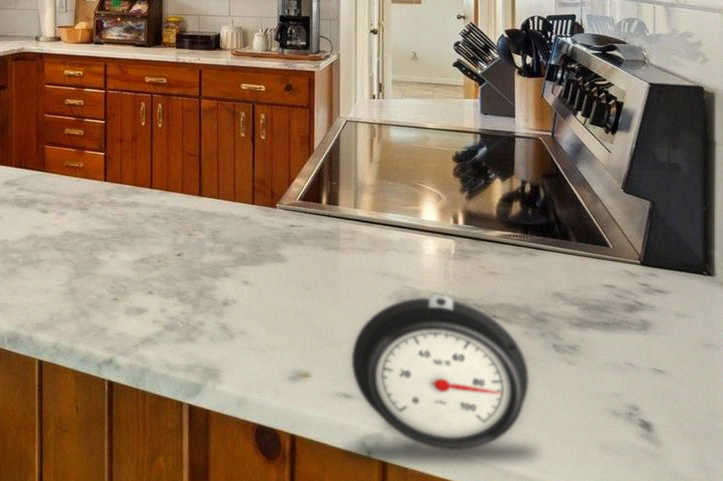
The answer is 84 %
